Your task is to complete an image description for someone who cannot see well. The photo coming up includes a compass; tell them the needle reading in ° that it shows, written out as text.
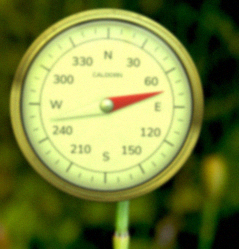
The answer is 75 °
